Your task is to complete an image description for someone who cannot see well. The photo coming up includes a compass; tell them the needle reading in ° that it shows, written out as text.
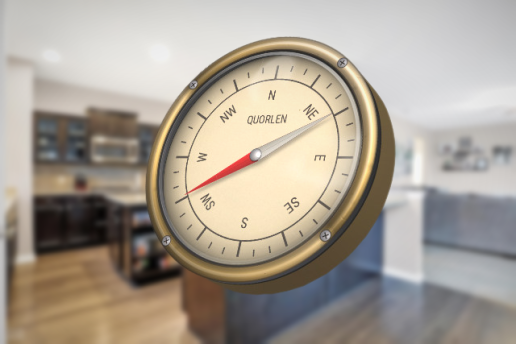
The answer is 240 °
